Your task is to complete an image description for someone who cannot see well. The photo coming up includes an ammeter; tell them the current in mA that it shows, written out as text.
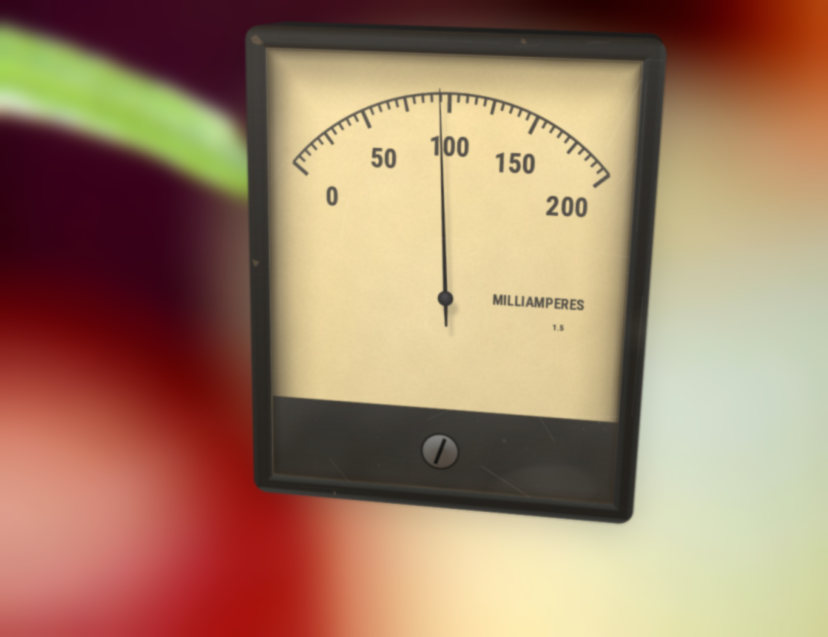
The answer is 95 mA
